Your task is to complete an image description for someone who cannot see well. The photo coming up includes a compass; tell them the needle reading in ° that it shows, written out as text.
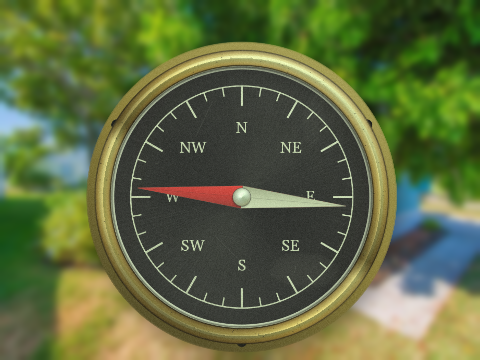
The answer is 275 °
